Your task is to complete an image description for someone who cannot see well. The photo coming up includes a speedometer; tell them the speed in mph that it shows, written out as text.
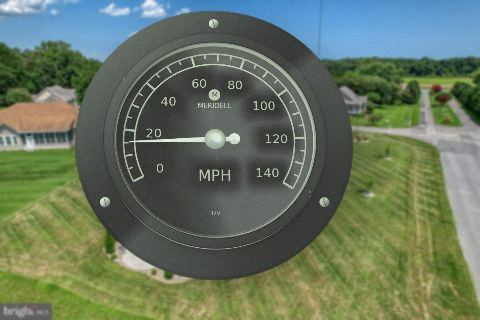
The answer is 15 mph
